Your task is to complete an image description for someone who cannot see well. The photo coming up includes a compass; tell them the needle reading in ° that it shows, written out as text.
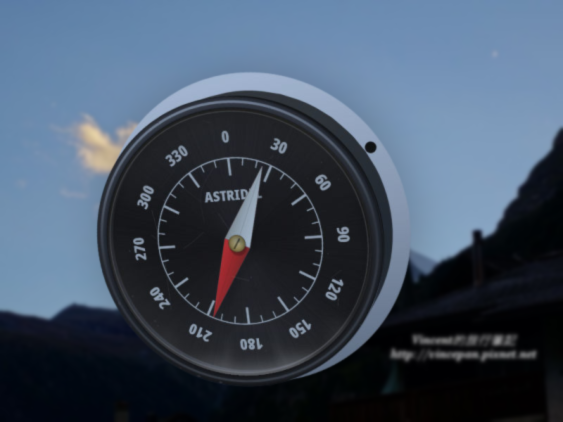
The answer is 205 °
